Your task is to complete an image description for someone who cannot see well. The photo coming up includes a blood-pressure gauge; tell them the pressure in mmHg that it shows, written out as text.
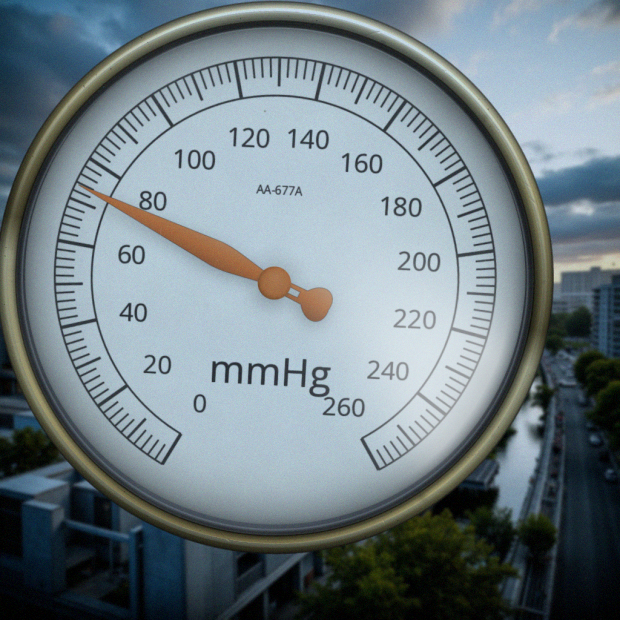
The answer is 74 mmHg
